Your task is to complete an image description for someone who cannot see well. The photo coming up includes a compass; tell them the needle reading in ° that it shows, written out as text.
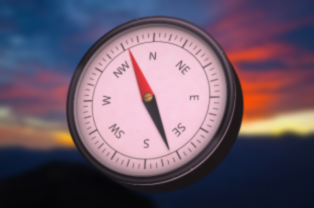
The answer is 335 °
